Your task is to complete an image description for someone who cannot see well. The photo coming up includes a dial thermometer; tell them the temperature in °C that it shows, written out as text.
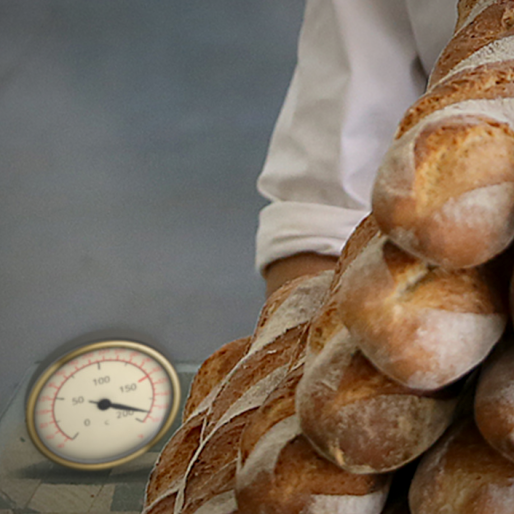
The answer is 187.5 °C
